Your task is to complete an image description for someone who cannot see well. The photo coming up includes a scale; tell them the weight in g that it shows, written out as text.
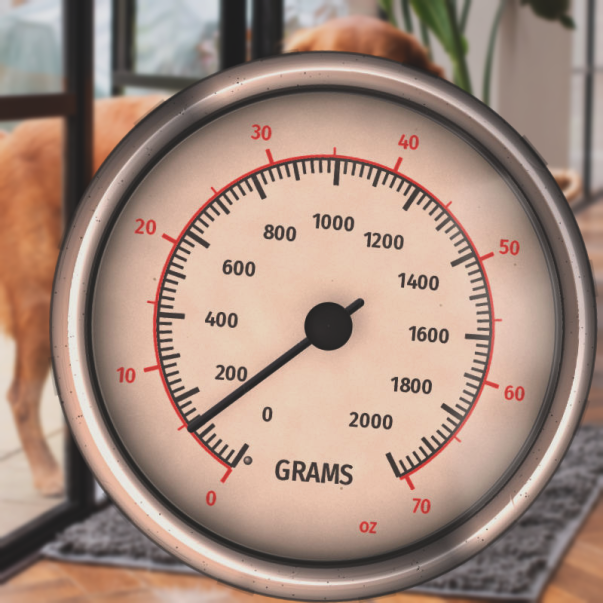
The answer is 130 g
